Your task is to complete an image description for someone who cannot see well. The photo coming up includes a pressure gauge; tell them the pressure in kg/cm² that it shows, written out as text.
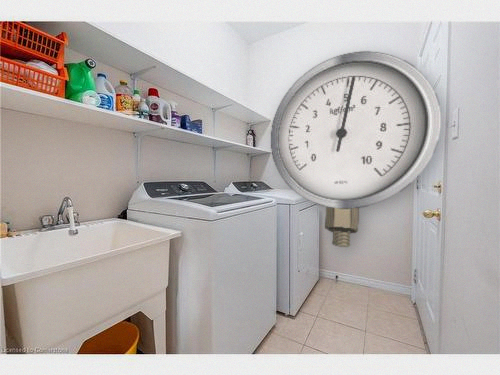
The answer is 5.2 kg/cm²
